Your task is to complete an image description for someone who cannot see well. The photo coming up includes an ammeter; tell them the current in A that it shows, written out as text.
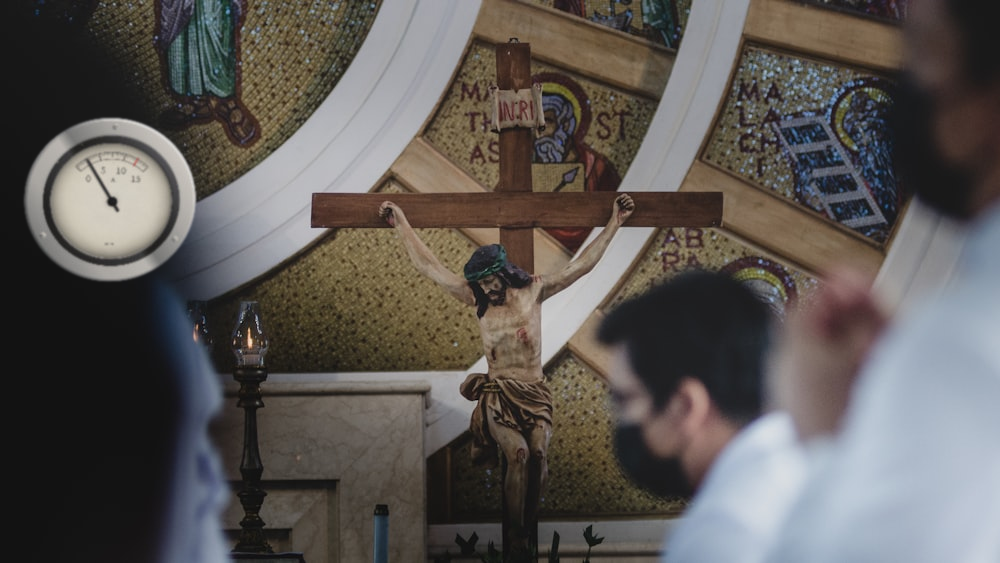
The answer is 2.5 A
